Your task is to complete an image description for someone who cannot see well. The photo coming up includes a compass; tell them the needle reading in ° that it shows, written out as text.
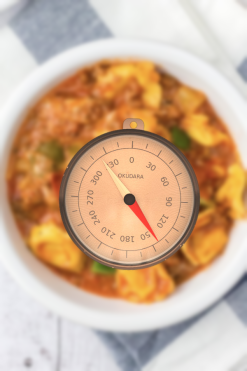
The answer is 142.5 °
